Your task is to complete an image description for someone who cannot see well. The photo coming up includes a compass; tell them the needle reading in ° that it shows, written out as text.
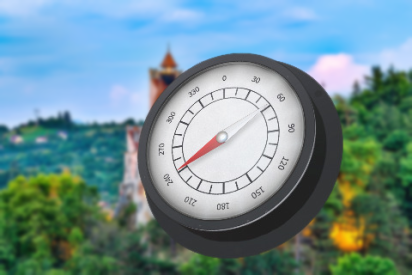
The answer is 240 °
